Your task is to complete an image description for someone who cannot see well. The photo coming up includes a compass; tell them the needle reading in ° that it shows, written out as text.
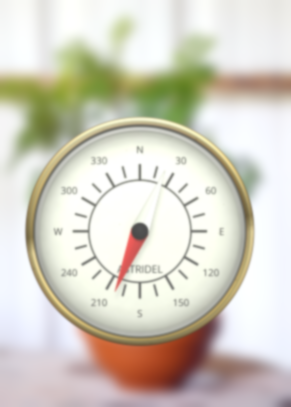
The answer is 202.5 °
